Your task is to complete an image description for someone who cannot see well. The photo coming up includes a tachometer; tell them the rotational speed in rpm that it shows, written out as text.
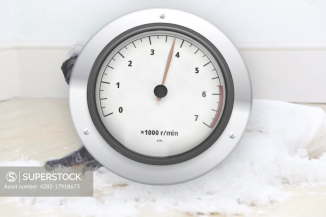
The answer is 3750 rpm
